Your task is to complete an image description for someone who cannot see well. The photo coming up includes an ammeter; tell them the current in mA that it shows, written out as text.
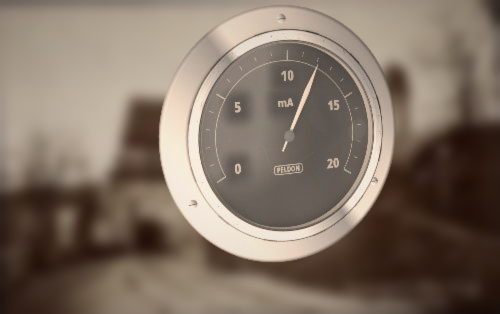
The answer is 12 mA
